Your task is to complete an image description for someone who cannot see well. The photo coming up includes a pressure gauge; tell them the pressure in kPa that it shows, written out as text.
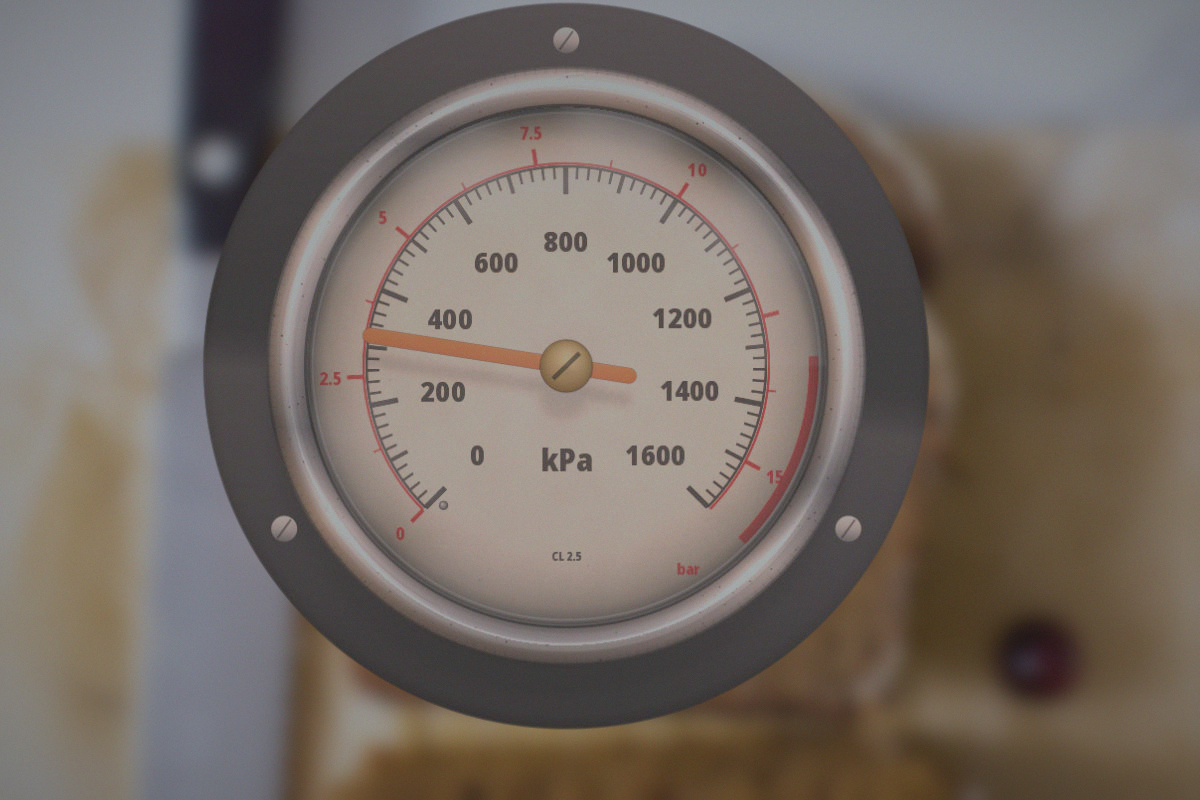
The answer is 320 kPa
